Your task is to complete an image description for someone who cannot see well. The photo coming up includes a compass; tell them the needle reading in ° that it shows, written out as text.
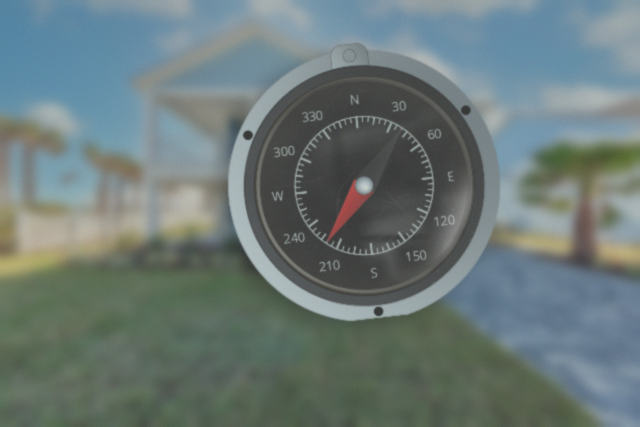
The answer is 220 °
